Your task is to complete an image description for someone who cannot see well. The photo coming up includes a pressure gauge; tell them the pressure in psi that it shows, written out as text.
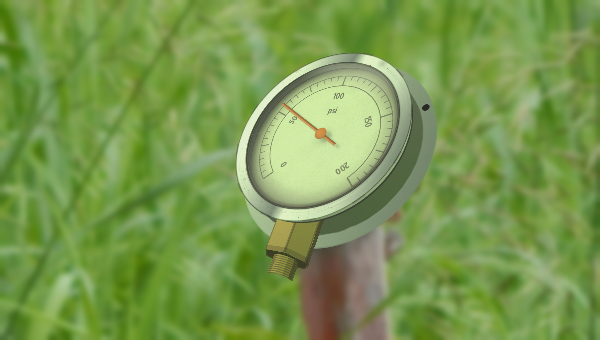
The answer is 55 psi
